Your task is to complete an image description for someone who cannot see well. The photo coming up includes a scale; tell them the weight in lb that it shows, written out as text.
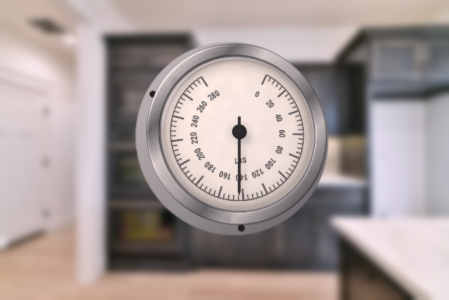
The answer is 144 lb
